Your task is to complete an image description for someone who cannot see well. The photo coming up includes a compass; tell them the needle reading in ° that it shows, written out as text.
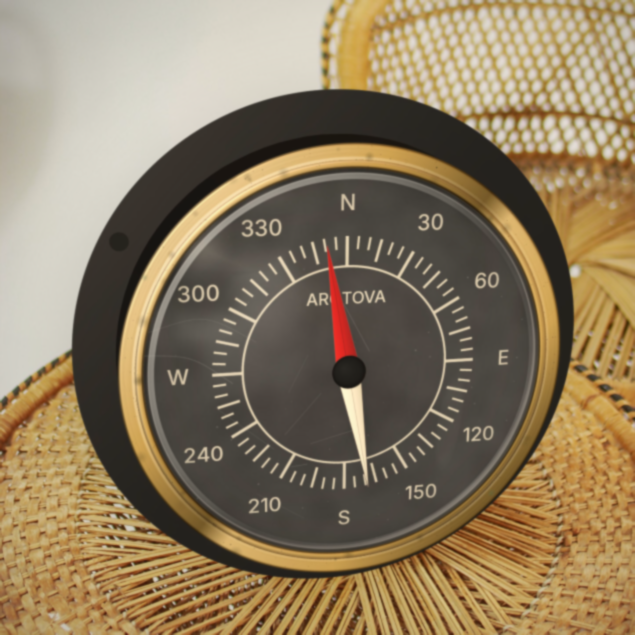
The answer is 350 °
